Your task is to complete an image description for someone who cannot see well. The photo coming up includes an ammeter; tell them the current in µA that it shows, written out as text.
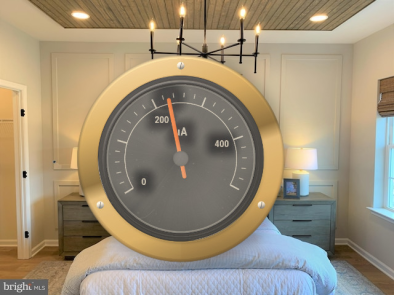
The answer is 230 µA
